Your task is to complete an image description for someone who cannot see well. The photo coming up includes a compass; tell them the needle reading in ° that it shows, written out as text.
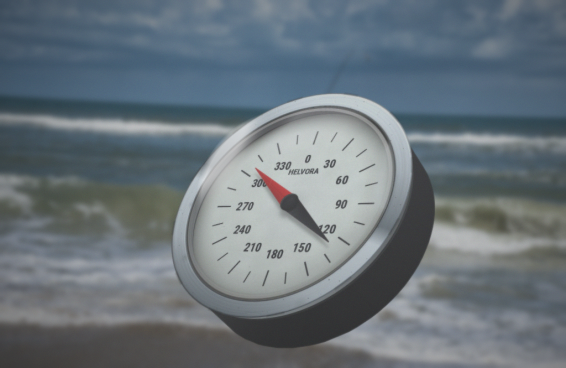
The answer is 307.5 °
